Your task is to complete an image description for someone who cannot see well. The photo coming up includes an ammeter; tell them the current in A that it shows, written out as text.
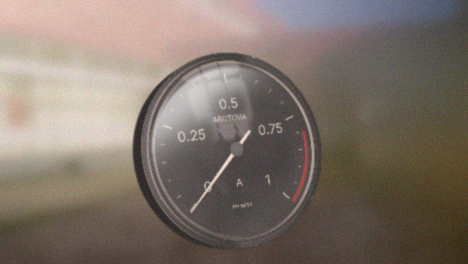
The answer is 0 A
